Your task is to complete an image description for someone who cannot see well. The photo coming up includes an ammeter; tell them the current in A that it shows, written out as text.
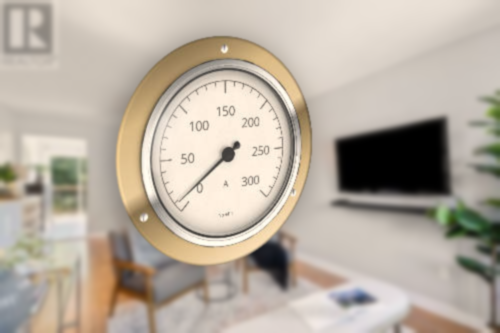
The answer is 10 A
